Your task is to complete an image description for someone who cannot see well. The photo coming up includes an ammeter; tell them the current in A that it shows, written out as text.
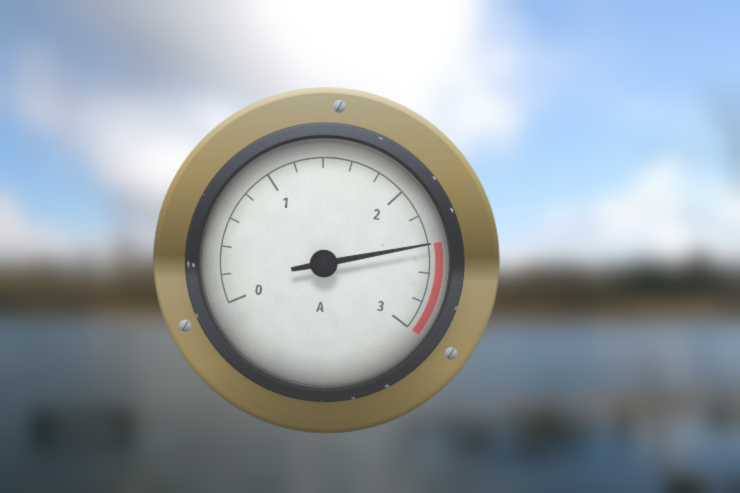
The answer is 2.4 A
